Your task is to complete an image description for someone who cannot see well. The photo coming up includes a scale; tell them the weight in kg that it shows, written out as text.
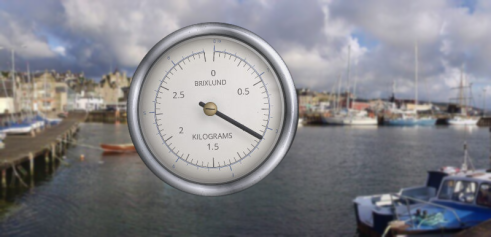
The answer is 1 kg
